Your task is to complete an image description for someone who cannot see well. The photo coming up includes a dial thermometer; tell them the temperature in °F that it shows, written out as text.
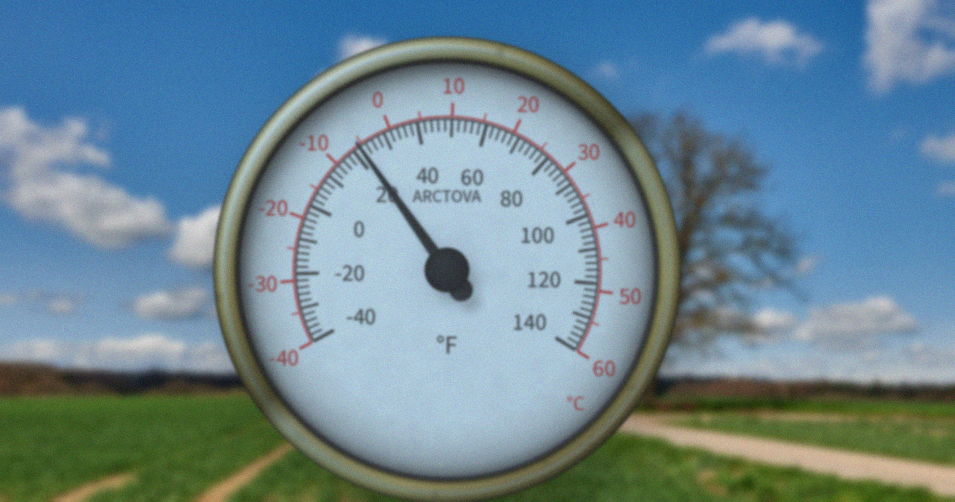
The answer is 22 °F
